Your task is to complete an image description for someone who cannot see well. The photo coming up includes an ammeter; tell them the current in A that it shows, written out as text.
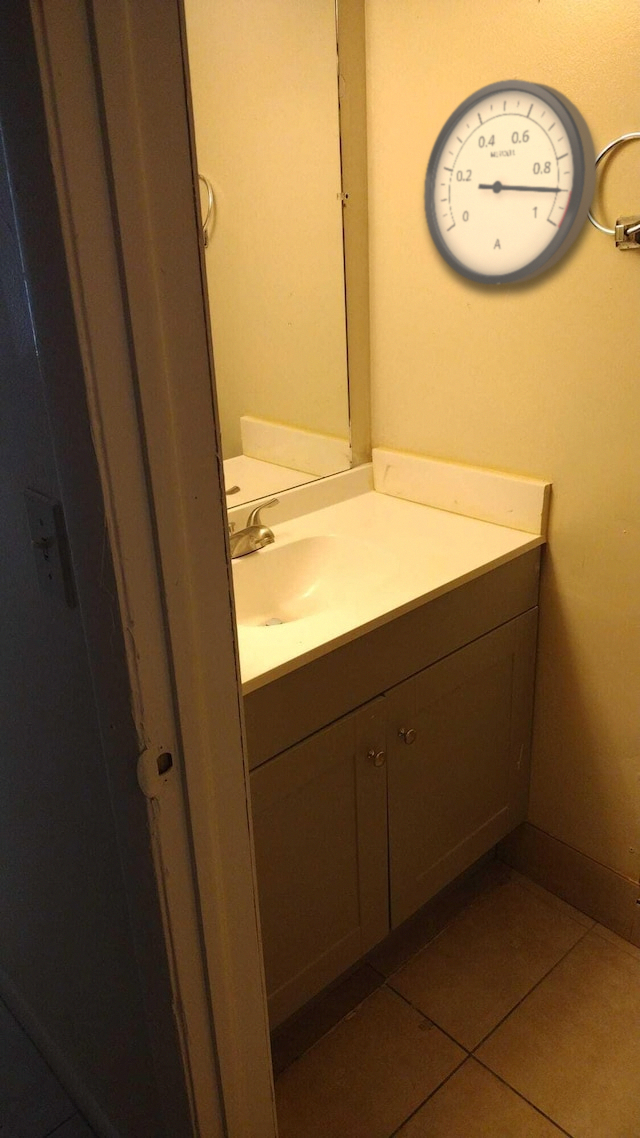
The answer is 0.9 A
